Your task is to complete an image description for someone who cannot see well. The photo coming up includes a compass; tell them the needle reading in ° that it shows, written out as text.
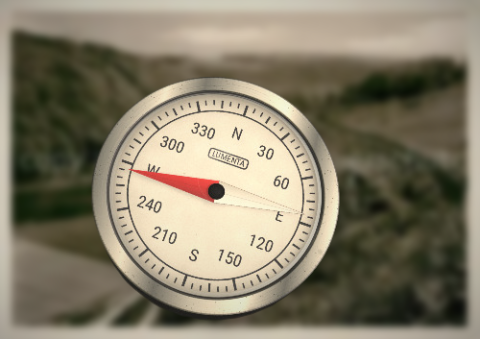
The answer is 265 °
